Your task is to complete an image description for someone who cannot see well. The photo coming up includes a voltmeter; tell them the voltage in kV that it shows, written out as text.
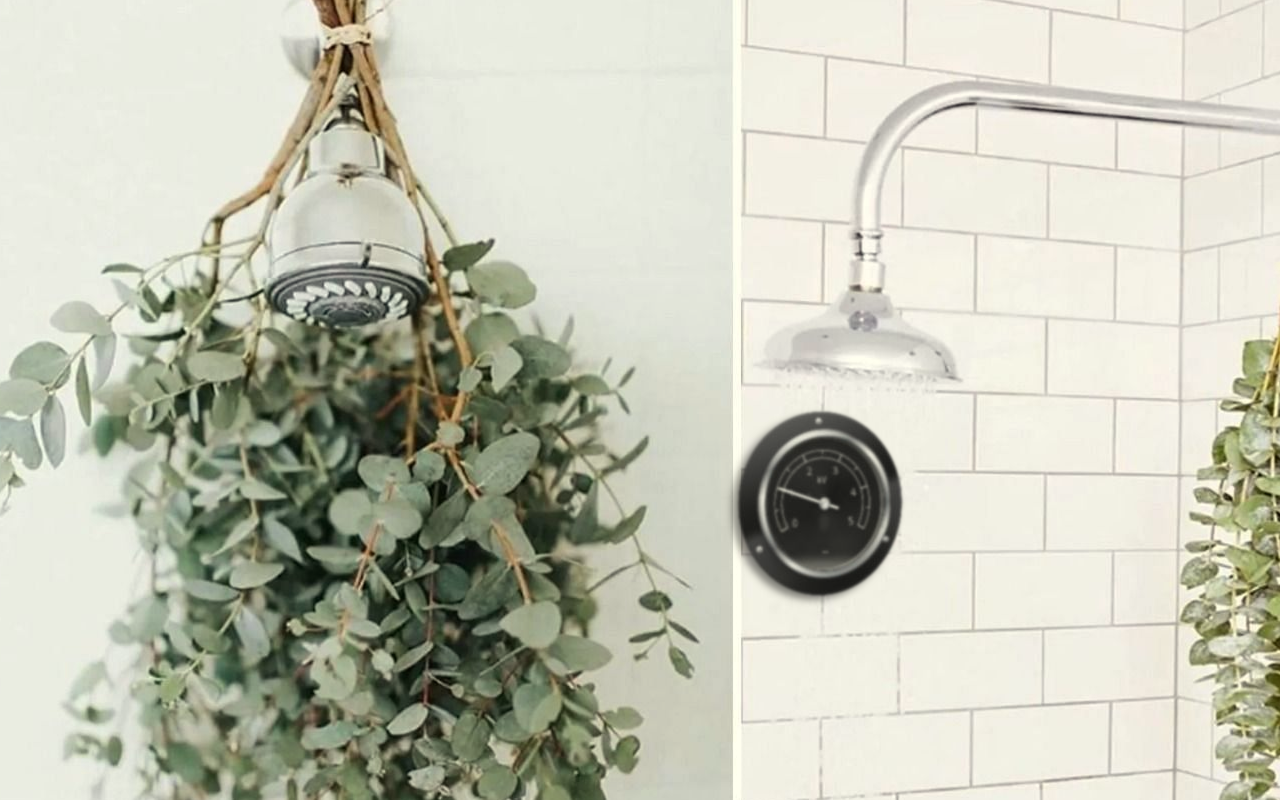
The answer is 1 kV
